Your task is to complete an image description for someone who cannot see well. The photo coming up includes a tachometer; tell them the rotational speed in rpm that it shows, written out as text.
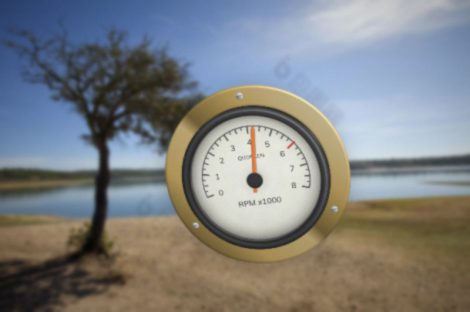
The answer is 4250 rpm
